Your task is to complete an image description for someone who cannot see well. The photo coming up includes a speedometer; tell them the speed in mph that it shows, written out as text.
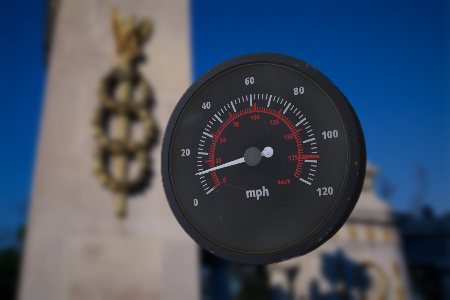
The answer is 10 mph
